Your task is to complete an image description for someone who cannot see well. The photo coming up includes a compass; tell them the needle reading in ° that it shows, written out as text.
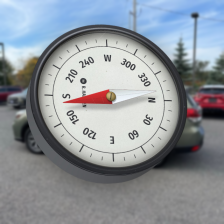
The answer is 170 °
